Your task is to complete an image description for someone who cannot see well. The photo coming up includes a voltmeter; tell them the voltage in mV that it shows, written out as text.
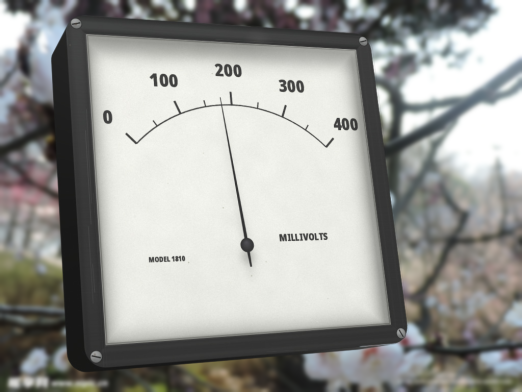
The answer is 175 mV
